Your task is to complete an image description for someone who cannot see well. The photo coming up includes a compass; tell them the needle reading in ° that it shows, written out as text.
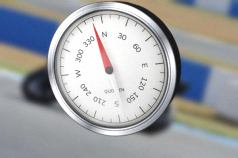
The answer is 350 °
